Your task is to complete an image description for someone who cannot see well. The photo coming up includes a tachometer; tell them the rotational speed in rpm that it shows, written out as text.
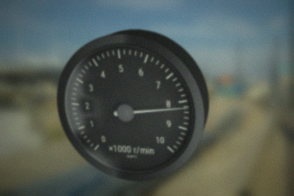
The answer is 8200 rpm
